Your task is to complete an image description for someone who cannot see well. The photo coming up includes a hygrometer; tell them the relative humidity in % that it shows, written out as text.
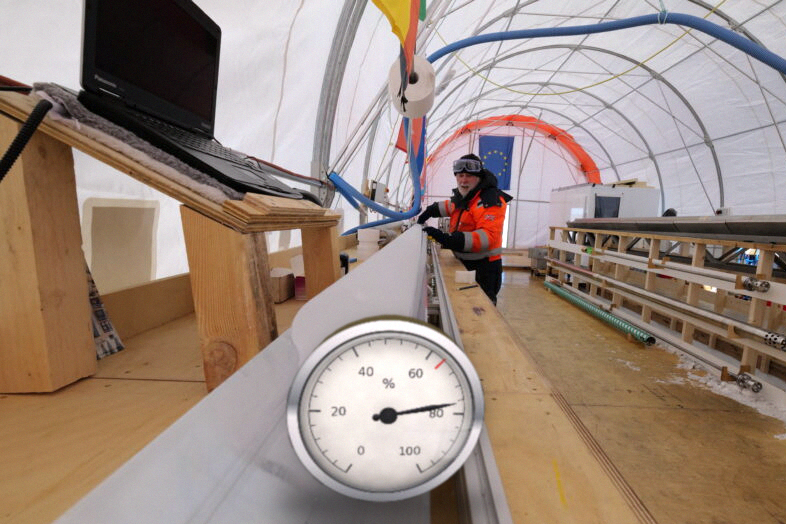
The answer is 76 %
